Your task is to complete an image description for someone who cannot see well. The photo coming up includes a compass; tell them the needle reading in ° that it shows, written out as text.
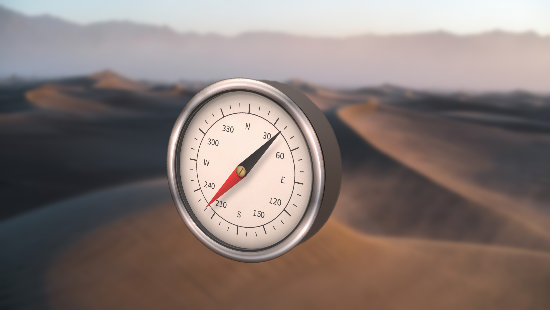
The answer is 220 °
